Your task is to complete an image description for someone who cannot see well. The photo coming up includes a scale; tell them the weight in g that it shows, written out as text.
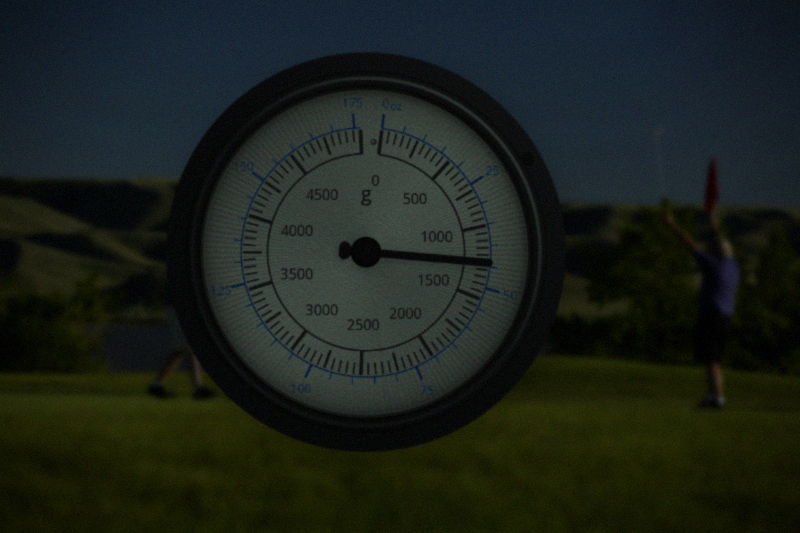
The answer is 1250 g
